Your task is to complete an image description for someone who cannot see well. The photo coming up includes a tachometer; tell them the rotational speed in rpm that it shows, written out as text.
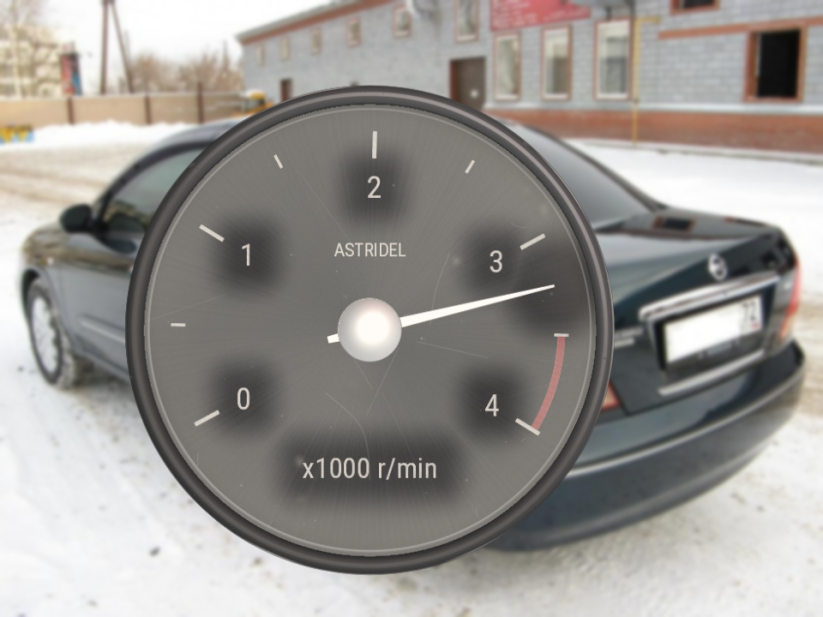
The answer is 3250 rpm
